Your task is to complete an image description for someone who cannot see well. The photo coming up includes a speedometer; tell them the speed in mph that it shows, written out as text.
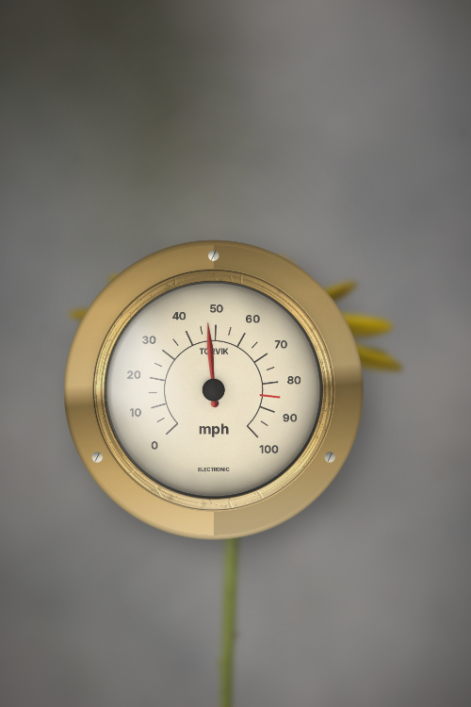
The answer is 47.5 mph
